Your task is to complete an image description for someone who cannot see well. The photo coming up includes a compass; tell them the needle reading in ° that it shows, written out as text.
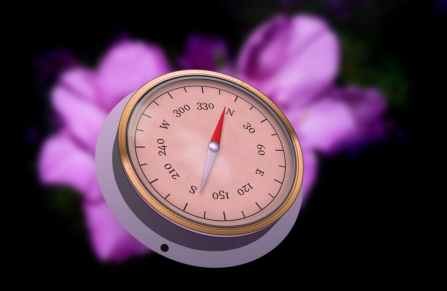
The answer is 352.5 °
